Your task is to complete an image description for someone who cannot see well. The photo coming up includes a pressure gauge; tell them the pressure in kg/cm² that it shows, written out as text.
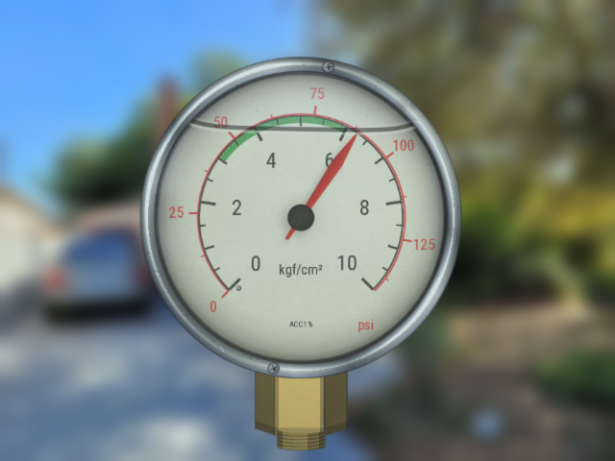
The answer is 6.25 kg/cm²
